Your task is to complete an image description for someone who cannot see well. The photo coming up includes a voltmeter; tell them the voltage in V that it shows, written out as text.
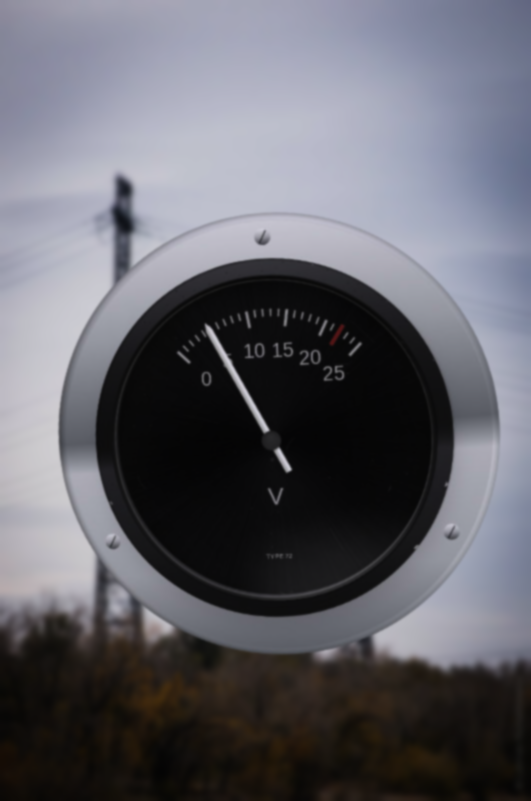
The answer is 5 V
